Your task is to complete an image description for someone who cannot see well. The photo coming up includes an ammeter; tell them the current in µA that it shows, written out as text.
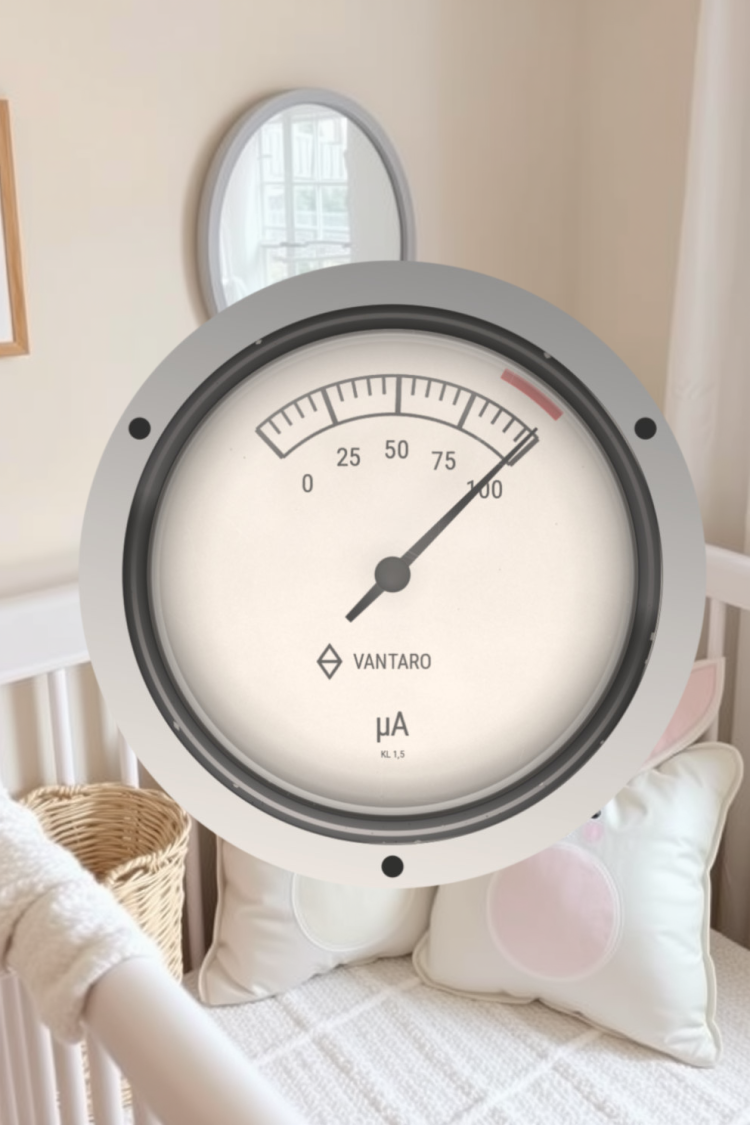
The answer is 97.5 µA
